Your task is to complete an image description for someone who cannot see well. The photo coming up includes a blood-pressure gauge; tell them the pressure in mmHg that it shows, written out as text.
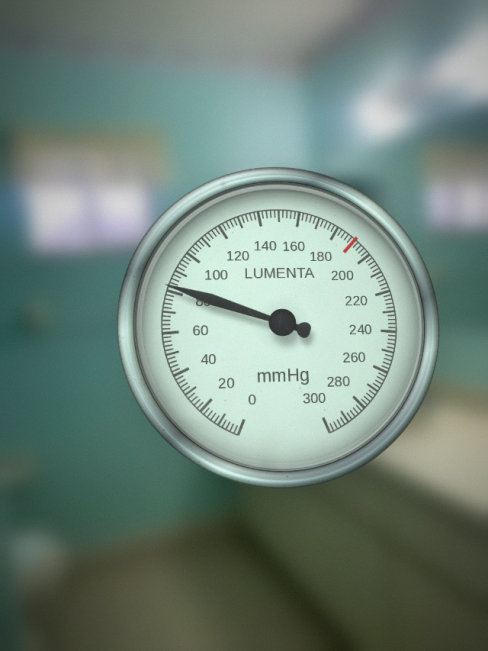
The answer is 82 mmHg
